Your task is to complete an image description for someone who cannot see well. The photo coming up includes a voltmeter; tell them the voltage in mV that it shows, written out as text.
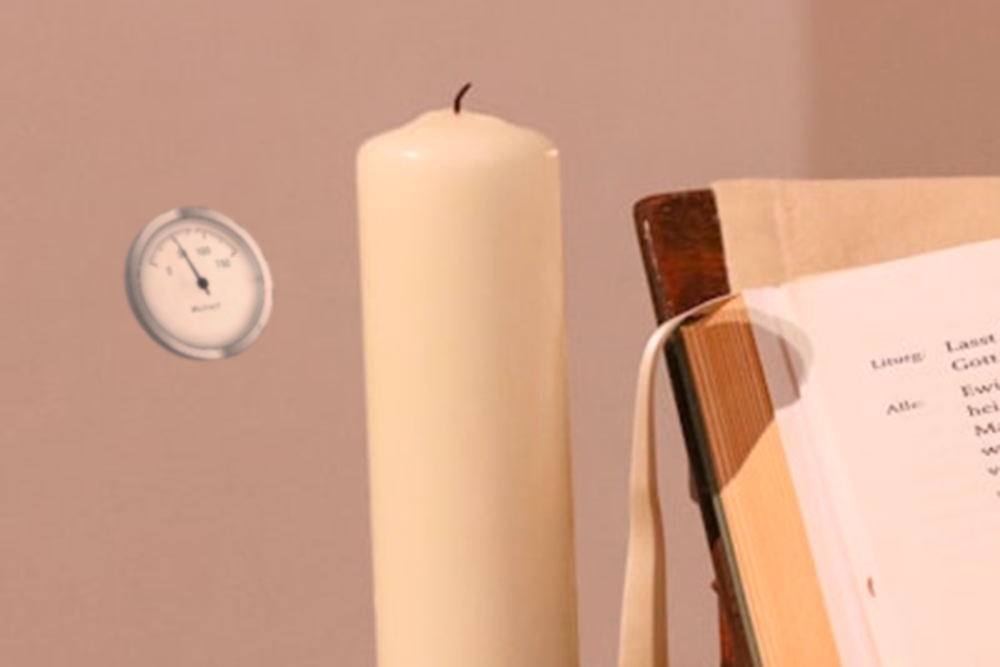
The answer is 50 mV
